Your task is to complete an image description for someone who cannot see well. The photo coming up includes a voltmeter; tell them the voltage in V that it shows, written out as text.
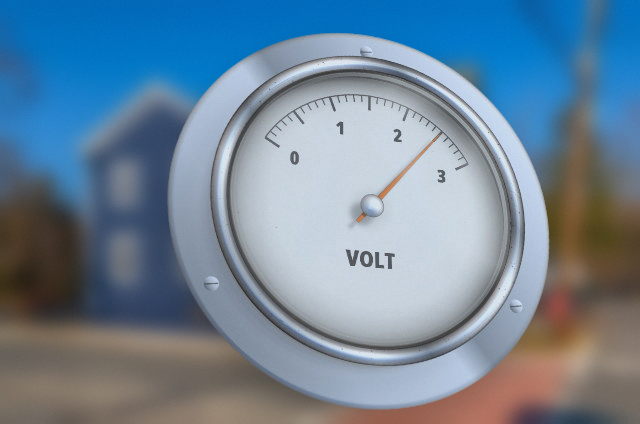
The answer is 2.5 V
